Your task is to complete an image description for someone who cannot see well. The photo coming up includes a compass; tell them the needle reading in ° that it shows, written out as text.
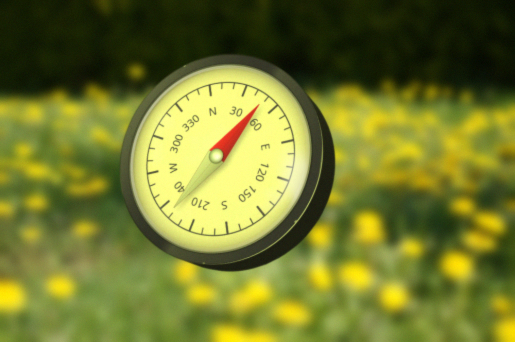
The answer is 50 °
